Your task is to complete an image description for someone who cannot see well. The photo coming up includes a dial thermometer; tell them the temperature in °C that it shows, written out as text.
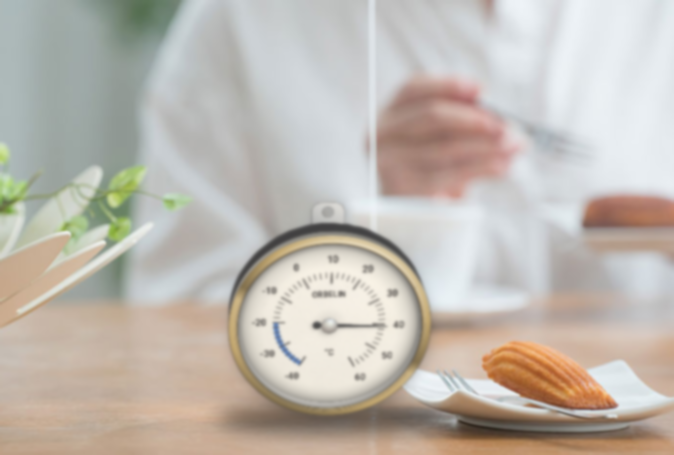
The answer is 40 °C
